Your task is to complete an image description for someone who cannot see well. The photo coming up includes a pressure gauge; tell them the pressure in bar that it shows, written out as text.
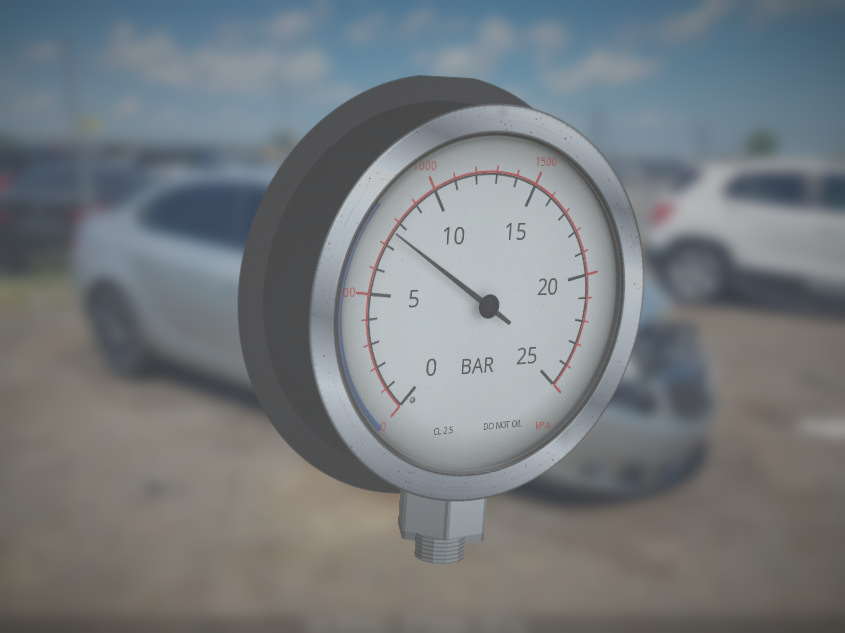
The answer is 7.5 bar
